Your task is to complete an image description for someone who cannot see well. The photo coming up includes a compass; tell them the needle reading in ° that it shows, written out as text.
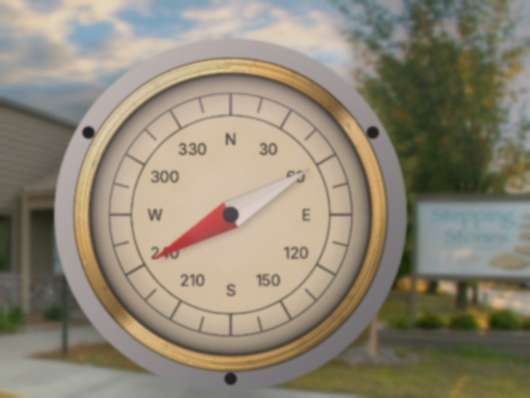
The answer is 240 °
